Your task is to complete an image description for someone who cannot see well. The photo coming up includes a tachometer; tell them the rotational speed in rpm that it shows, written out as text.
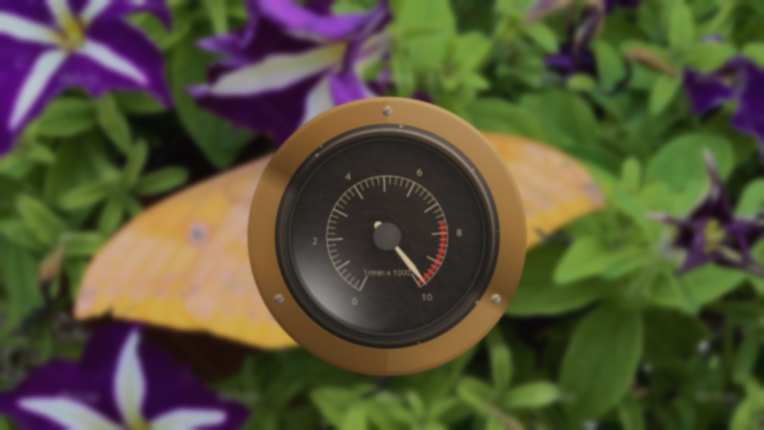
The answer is 9800 rpm
